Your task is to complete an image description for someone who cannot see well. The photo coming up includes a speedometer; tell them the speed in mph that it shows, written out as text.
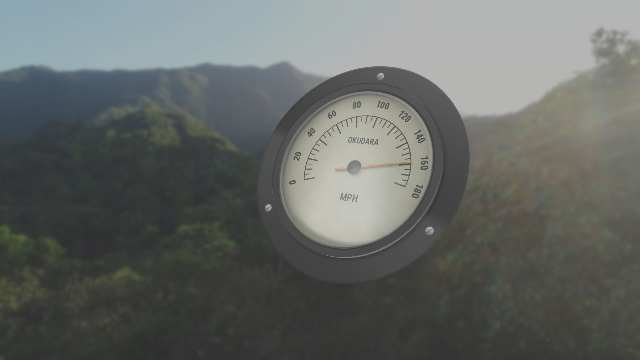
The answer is 160 mph
